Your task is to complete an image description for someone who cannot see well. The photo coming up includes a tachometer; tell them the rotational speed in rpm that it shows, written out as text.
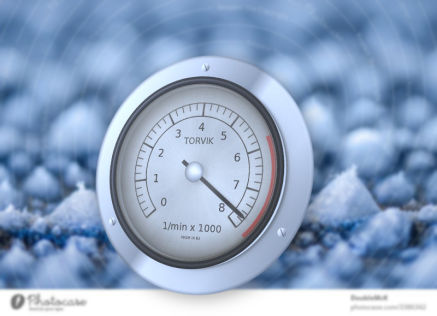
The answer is 7700 rpm
